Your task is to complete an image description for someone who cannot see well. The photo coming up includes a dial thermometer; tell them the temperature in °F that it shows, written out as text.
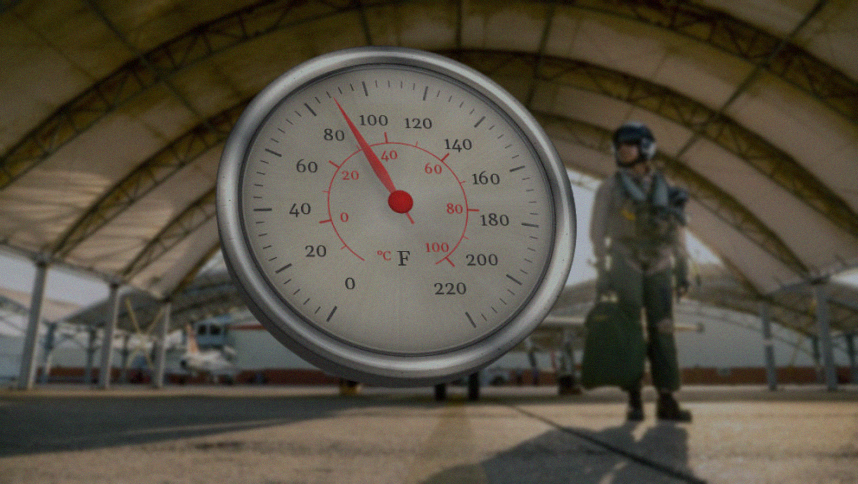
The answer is 88 °F
